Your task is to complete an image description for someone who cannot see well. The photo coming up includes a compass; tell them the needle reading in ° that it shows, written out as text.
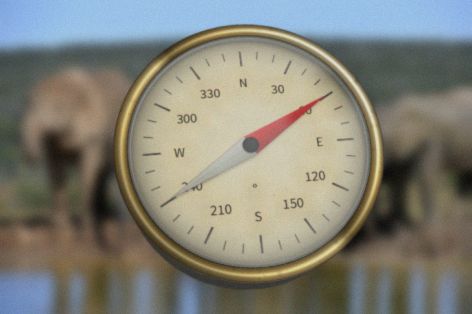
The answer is 60 °
